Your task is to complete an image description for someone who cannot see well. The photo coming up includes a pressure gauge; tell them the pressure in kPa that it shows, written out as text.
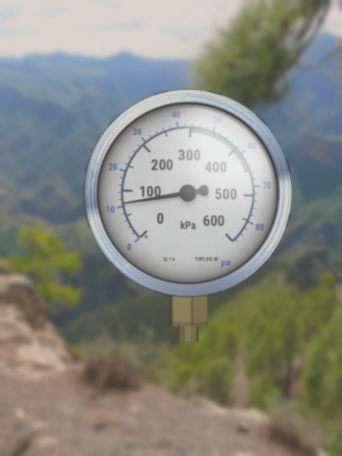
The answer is 75 kPa
